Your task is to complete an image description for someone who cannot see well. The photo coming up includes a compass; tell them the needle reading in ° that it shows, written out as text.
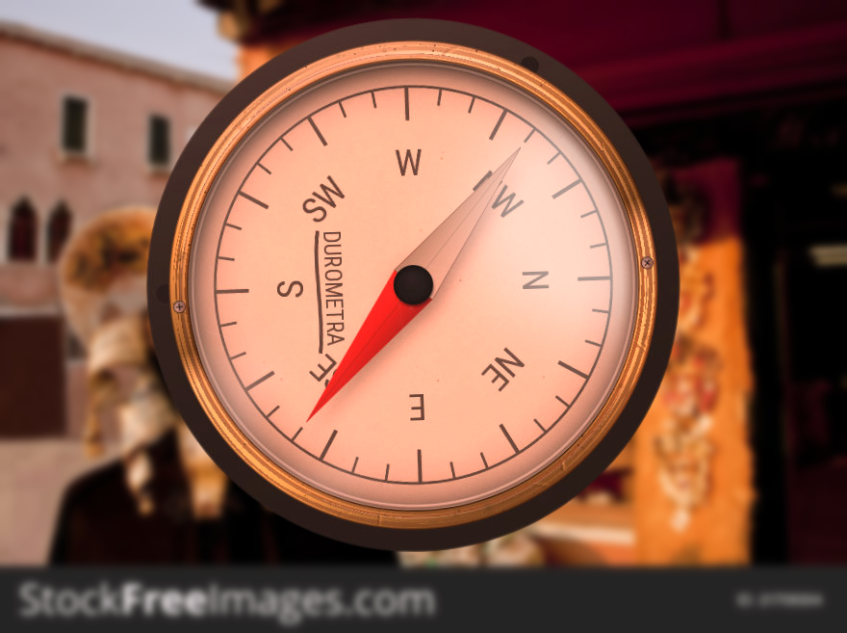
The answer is 130 °
